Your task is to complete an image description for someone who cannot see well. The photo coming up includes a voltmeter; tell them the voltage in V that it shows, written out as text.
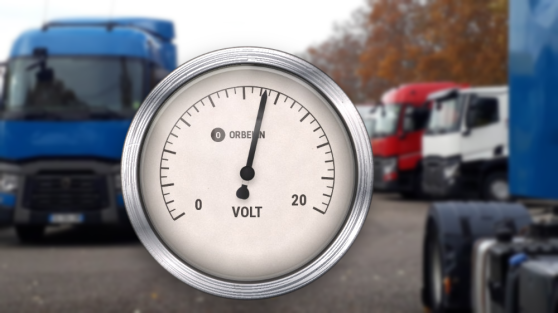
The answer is 11.25 V
